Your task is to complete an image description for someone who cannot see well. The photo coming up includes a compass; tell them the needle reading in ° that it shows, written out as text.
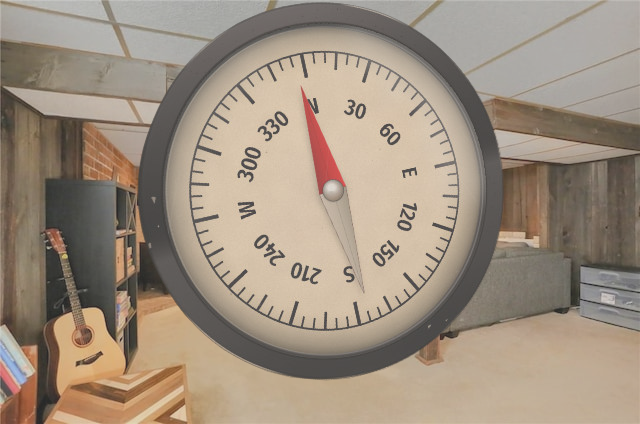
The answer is 355 °
